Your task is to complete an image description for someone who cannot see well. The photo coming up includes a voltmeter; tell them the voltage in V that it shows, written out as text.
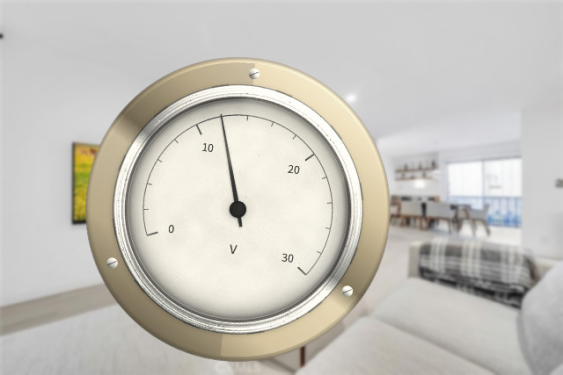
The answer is 12 V
